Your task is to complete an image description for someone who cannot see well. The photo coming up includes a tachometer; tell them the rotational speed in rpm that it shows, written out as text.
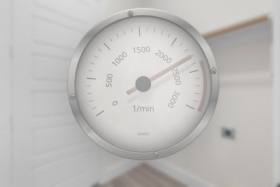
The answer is 2300 rpm
